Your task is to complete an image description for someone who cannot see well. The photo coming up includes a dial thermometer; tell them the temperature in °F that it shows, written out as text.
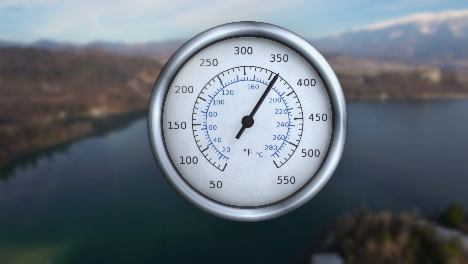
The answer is 360 °F
